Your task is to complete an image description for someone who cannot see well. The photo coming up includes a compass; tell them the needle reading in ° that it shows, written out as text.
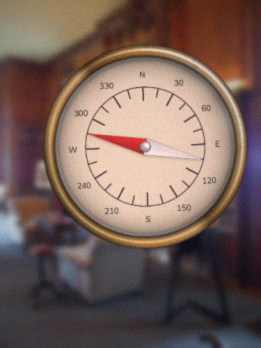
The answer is 285 °
